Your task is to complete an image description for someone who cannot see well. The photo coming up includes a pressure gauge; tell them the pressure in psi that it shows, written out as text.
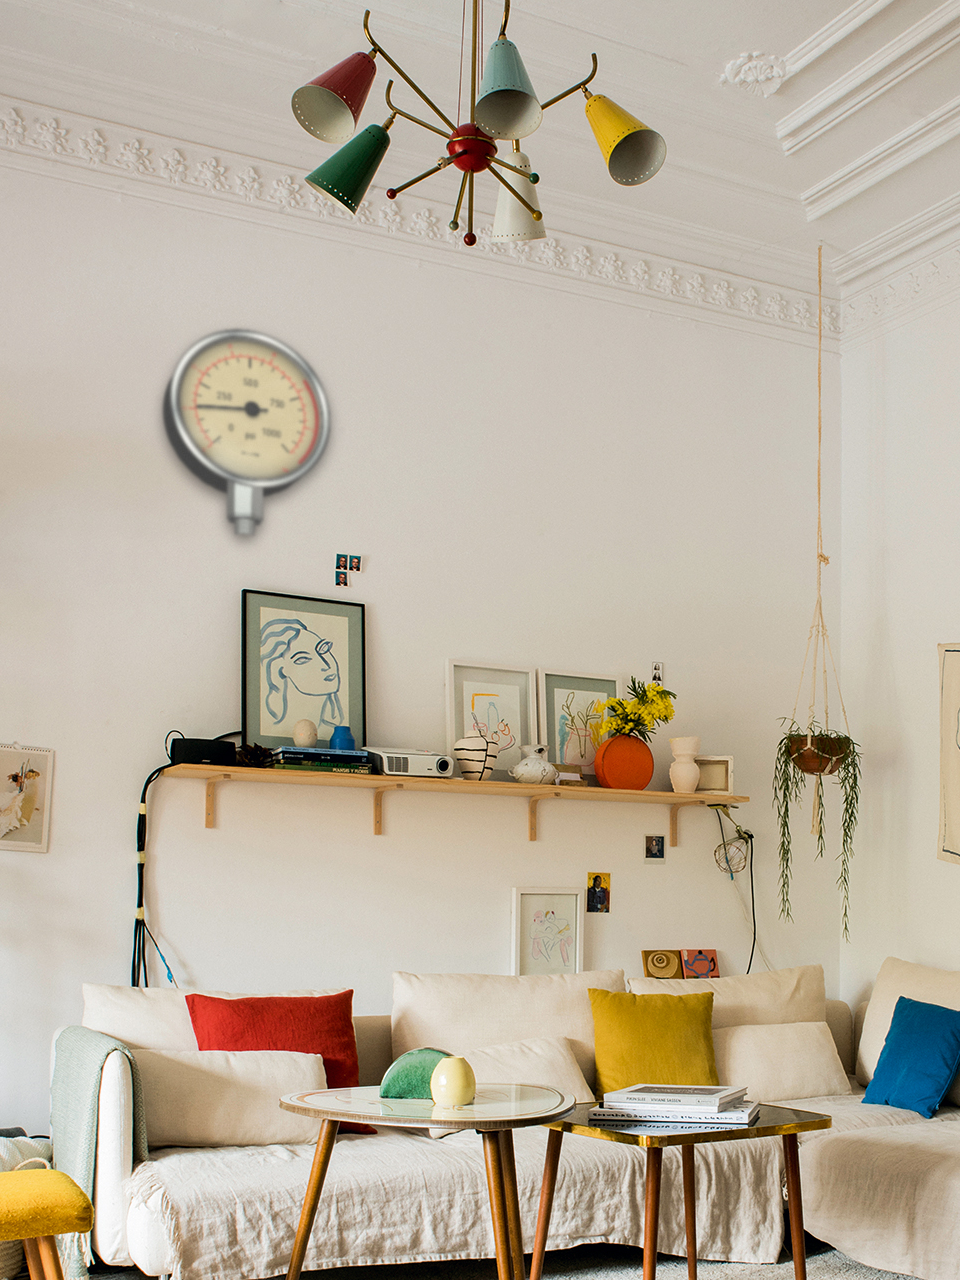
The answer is 150 psi
